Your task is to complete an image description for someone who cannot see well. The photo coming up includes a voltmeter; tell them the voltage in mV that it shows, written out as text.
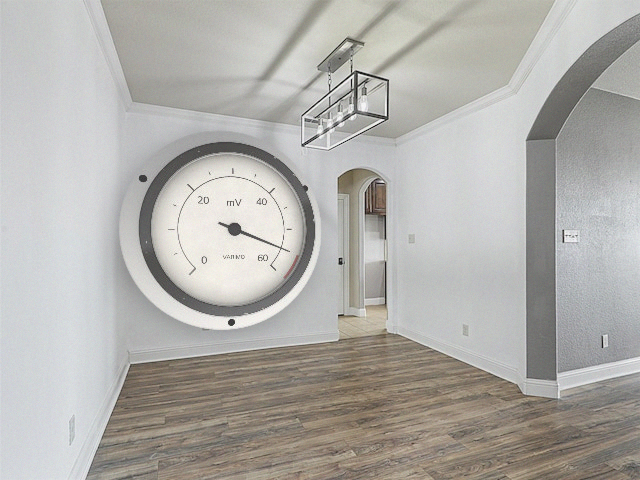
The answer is 55 mV
